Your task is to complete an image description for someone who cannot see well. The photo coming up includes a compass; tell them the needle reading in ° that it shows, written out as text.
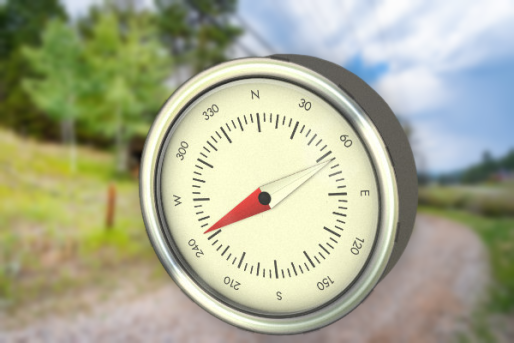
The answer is 245 °
